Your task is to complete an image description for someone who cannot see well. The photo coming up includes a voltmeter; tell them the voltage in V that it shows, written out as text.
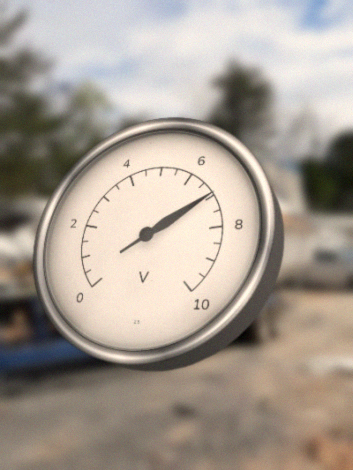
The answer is 7 V
